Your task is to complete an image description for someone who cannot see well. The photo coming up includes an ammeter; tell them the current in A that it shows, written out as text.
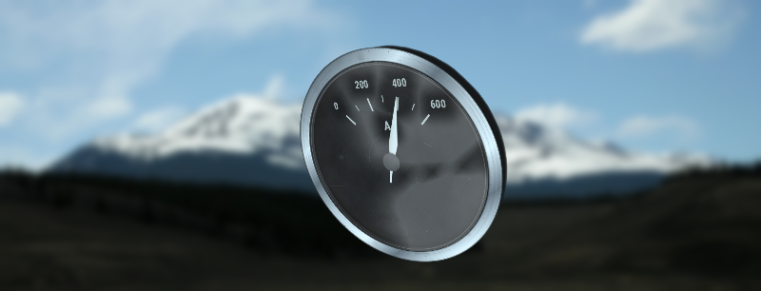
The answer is 400 A
